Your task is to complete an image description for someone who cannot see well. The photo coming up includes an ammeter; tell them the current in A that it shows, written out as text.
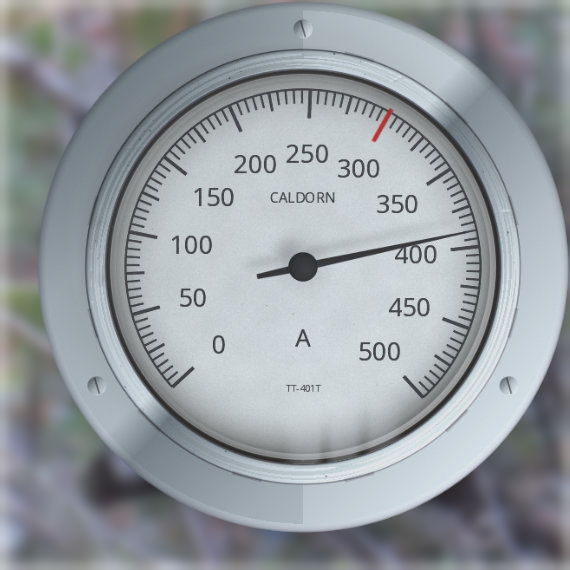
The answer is 390 A
